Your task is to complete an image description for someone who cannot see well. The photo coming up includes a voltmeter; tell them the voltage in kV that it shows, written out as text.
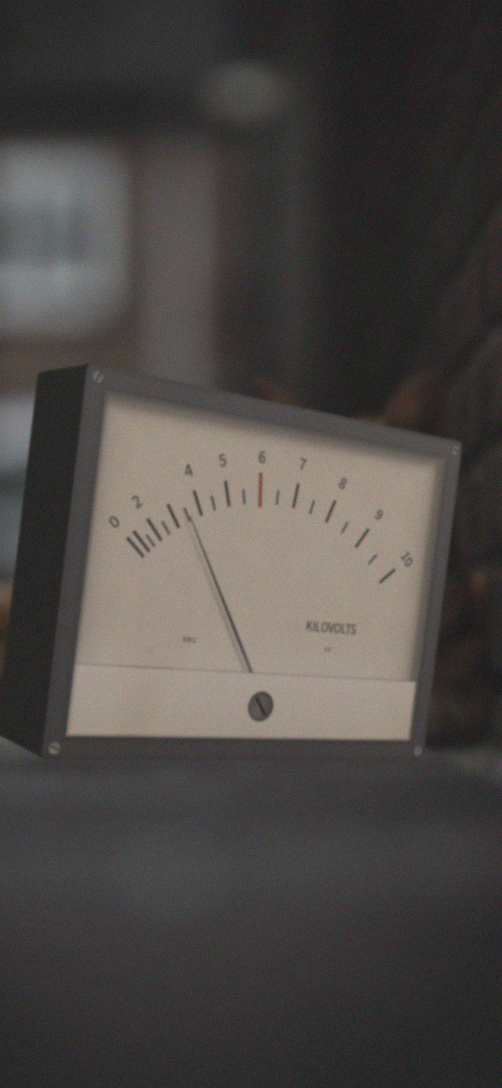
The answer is 3.5 kV
